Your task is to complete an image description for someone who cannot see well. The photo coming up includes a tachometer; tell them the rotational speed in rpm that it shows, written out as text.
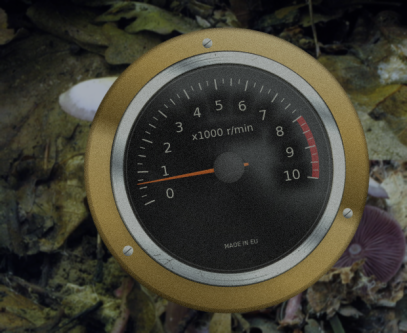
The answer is 625 rpm
